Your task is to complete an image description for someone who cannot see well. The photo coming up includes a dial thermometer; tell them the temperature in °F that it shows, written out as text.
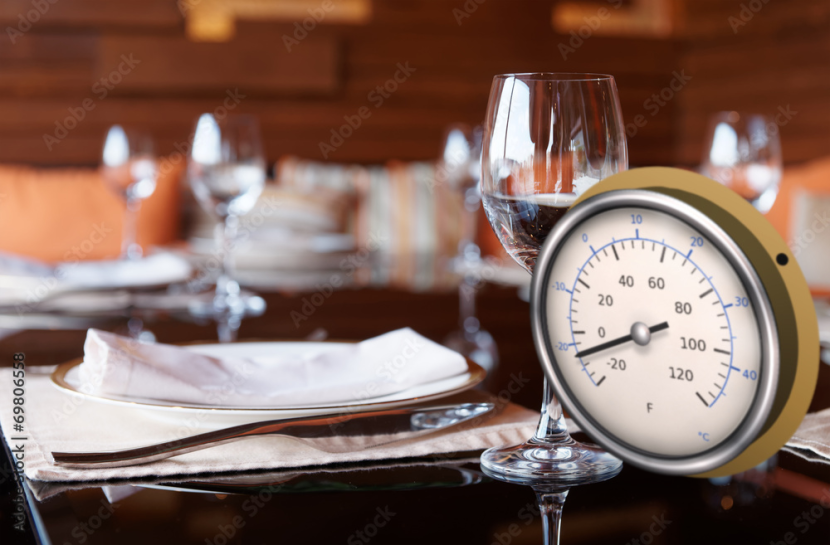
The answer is -8 °F
